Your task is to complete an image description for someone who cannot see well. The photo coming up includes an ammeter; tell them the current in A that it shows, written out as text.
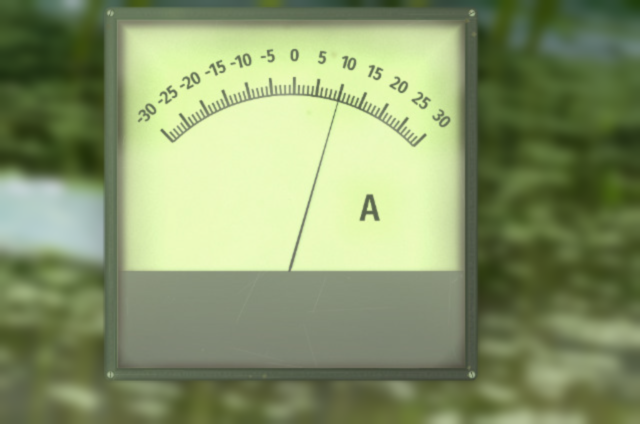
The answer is 10 A
